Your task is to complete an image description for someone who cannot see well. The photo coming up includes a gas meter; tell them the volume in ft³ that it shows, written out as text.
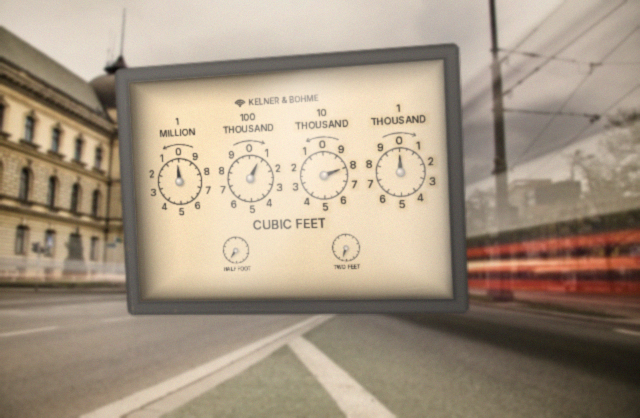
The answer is 8000 ft³
